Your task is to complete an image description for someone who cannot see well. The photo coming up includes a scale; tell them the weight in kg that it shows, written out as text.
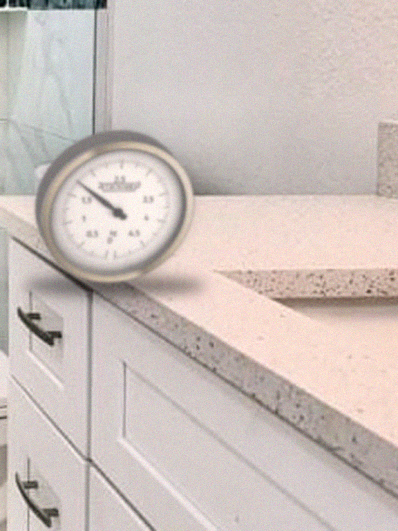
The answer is 1.75 kg
